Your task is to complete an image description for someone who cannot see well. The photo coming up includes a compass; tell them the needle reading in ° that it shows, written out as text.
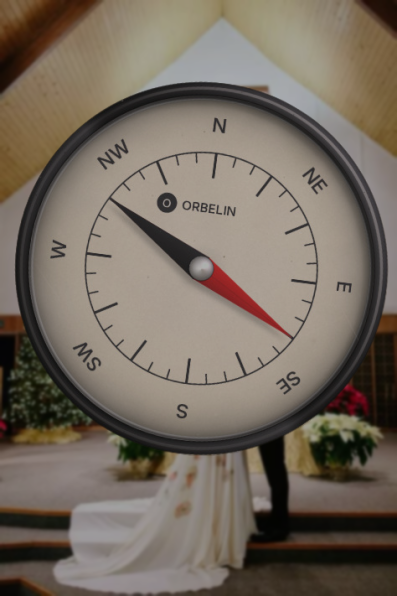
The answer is 120 °
